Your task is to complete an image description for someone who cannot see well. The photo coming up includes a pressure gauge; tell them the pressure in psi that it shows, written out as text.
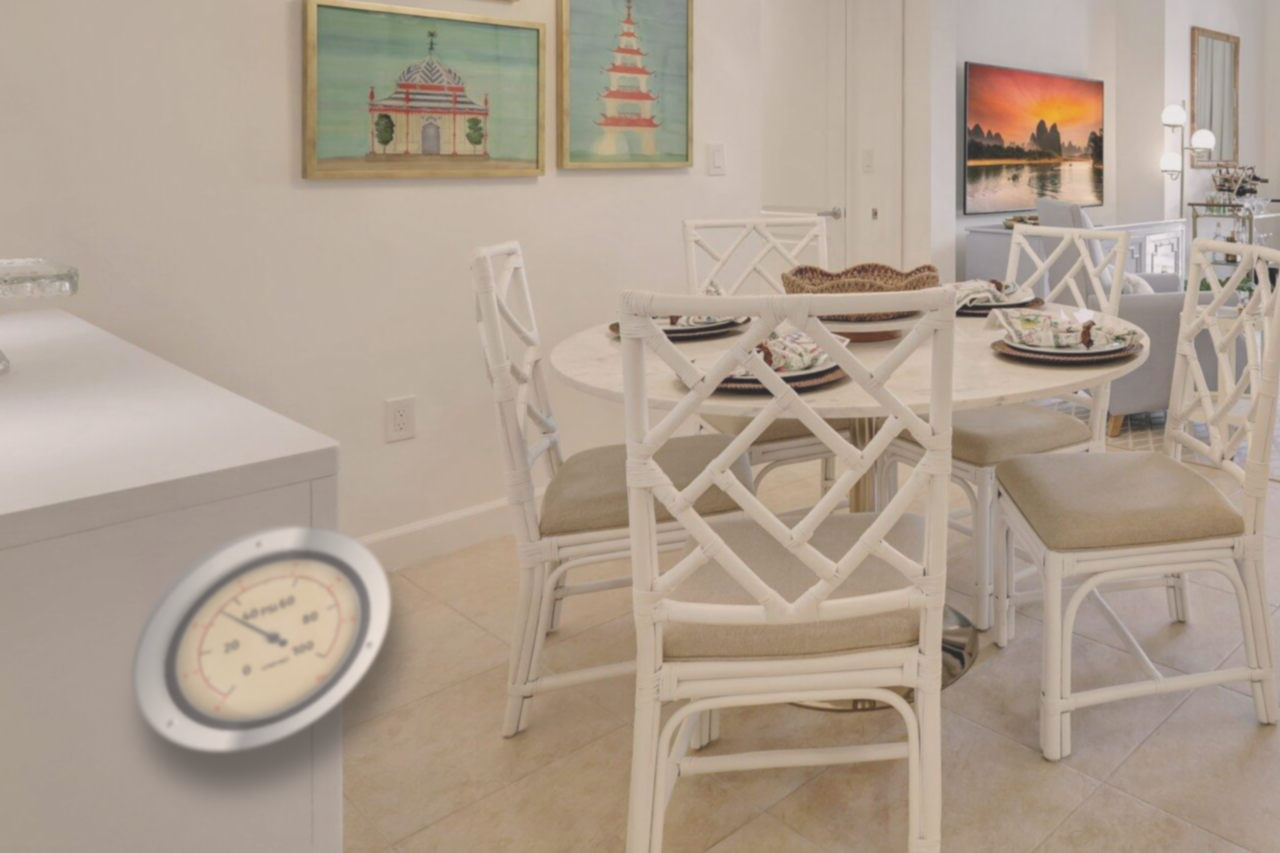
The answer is 35 psi
